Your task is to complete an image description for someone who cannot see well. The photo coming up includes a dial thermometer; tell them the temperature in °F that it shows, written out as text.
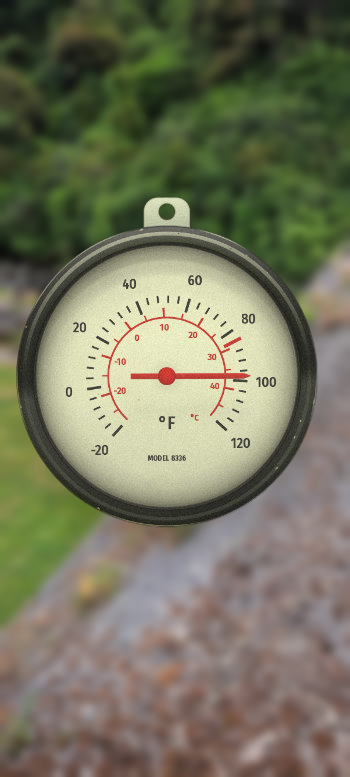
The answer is 98 °F
